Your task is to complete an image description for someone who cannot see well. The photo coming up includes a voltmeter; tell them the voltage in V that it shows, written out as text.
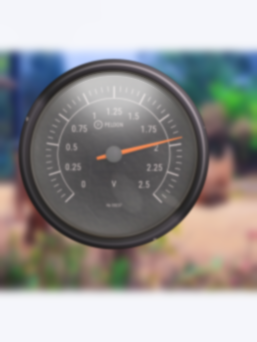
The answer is 1.95 V
